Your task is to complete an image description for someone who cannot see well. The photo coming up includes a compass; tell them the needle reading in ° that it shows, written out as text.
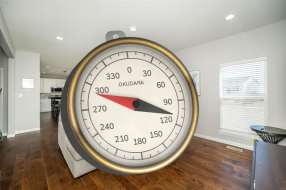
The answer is 290 °
